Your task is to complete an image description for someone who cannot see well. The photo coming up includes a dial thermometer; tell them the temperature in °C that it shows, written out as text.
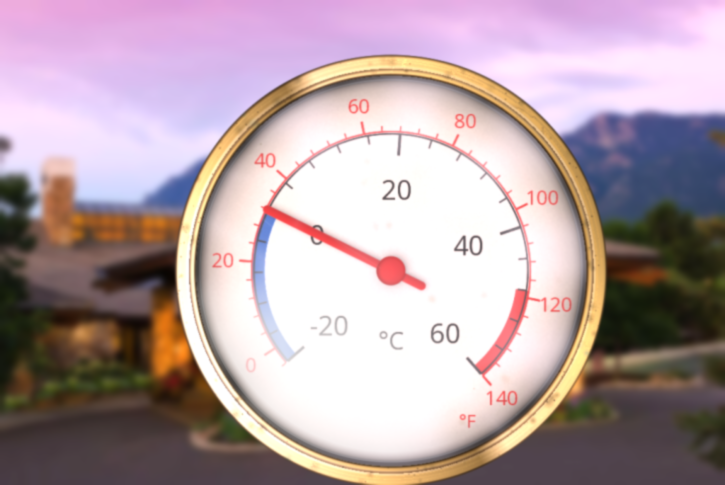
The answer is 0 °C
